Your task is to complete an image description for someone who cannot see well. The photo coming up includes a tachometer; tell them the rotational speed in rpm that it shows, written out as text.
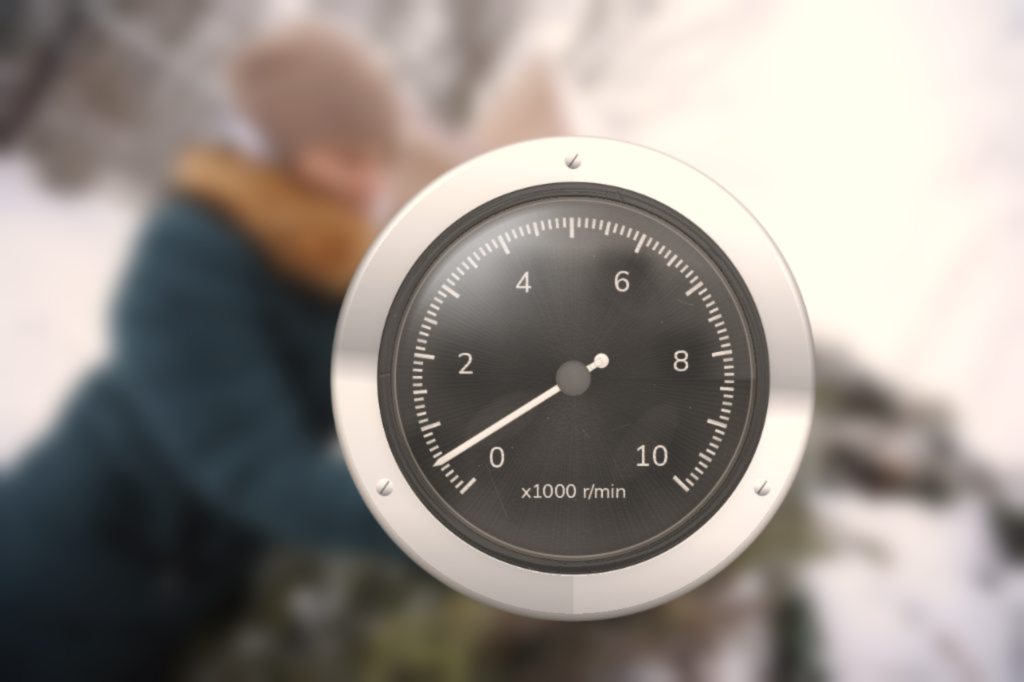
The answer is 500 rpm
